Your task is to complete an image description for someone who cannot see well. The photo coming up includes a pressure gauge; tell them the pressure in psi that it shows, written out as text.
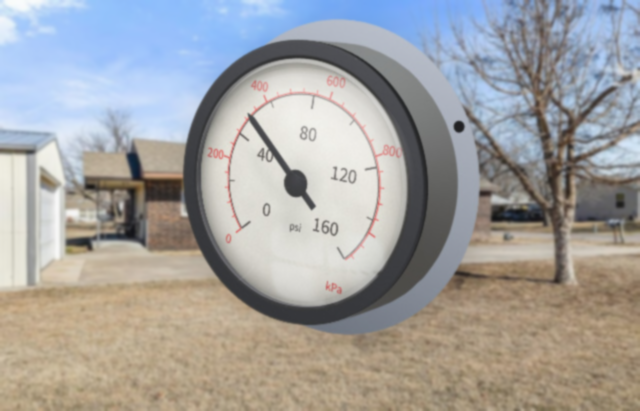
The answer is 50 psi
